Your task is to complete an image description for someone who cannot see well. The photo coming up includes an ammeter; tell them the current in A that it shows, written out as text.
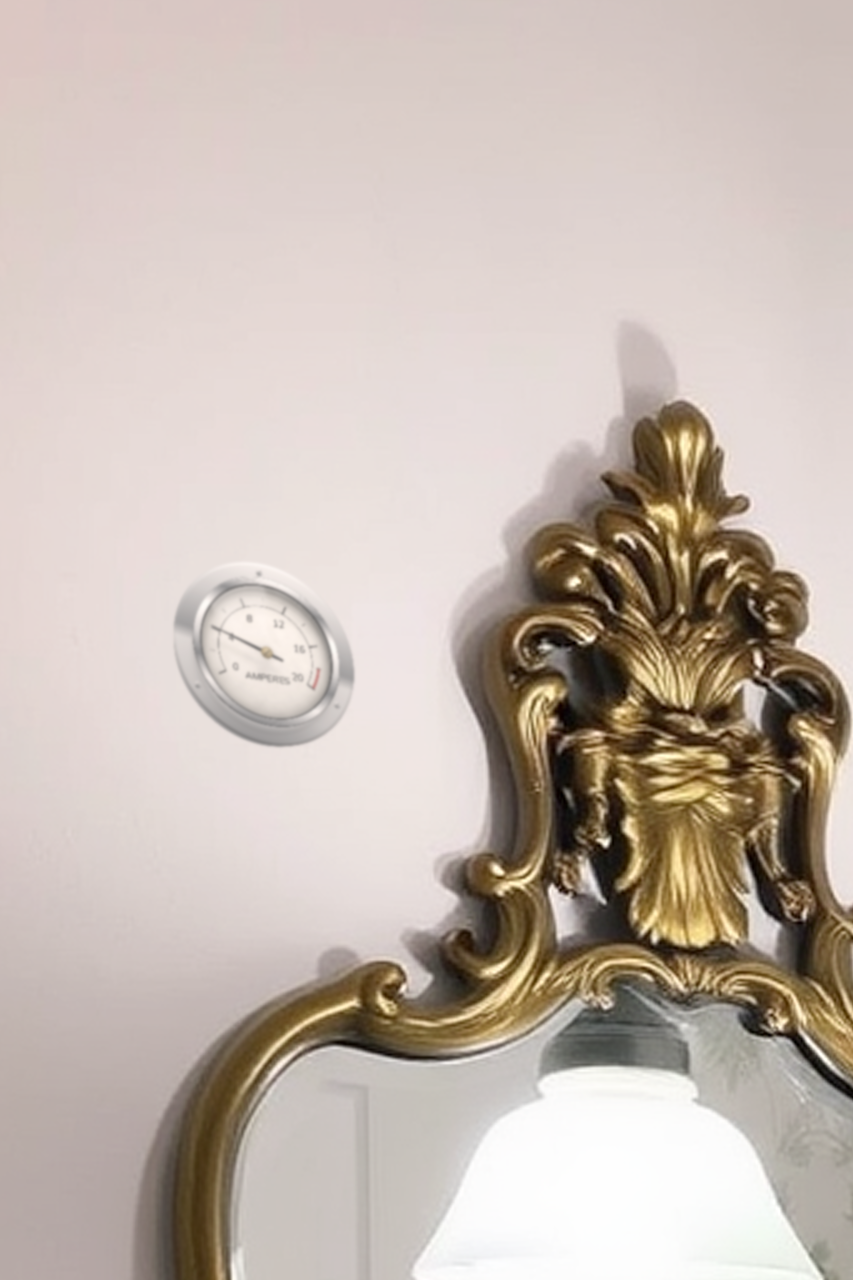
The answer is 4 A
